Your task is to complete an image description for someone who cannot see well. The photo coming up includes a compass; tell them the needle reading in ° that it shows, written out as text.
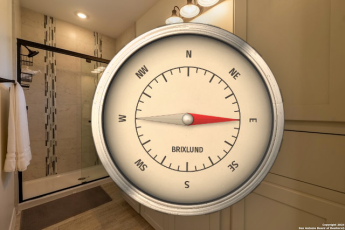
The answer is 90 °
